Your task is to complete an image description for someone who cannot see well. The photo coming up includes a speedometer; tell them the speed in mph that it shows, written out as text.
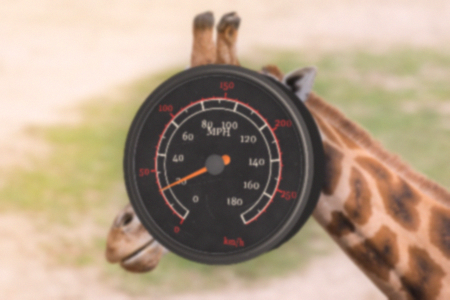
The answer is 20 mph
